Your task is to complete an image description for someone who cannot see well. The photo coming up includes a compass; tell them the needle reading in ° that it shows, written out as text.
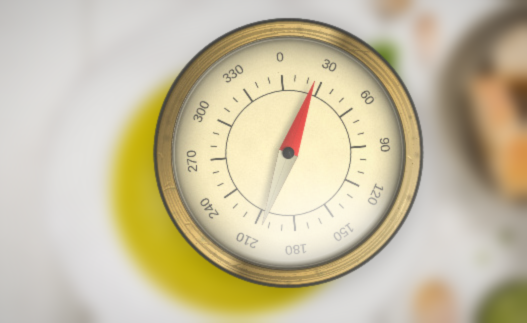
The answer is 25 °
